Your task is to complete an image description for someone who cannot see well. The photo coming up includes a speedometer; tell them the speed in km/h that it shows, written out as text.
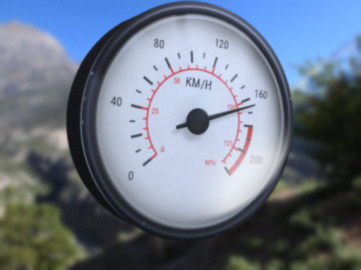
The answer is 165 km/h
